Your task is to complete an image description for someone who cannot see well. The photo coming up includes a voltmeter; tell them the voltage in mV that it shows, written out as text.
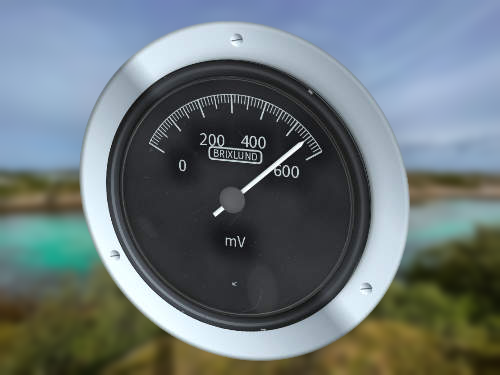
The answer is 550 mV
